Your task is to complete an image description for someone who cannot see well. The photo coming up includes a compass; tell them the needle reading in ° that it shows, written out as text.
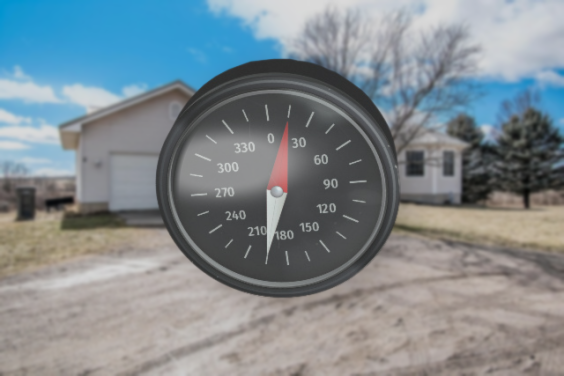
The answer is 15 °
